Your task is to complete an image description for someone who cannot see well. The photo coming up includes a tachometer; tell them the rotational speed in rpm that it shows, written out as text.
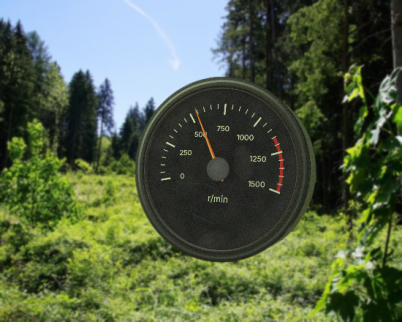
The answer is 550 rpm
